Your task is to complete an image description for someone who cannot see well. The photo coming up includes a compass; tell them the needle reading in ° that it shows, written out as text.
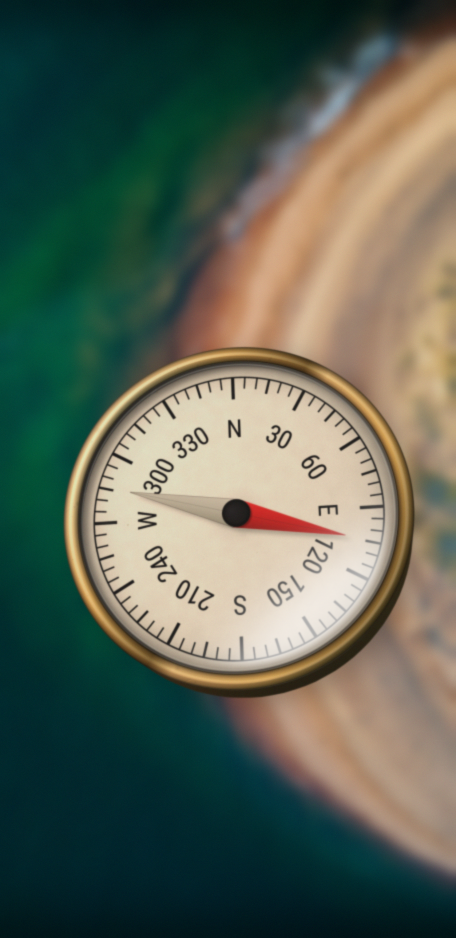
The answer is 105 °
